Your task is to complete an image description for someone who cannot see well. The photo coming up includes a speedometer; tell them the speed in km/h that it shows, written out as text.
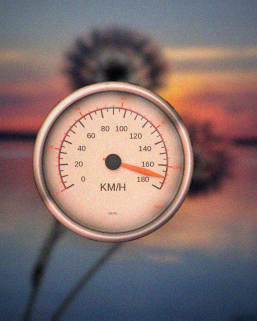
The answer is 170 km/h
